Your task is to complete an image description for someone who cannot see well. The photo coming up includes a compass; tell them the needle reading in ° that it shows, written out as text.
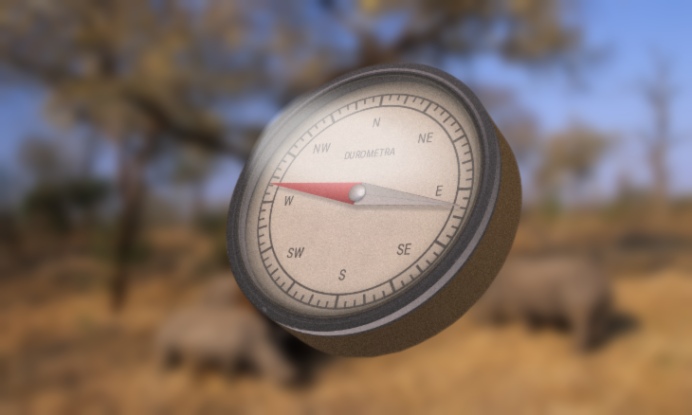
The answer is 280 °
